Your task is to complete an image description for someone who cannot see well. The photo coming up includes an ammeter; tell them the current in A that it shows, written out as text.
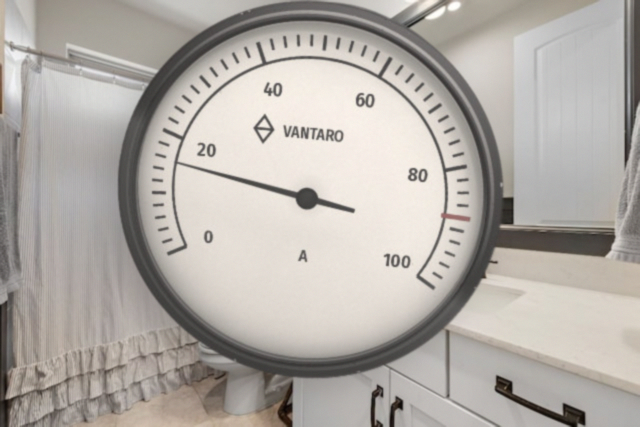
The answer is 16 A
